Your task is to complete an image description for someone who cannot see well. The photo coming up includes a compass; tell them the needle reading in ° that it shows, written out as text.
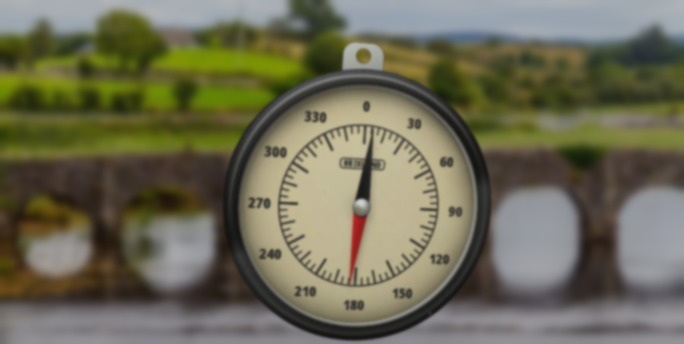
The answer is 185 °
